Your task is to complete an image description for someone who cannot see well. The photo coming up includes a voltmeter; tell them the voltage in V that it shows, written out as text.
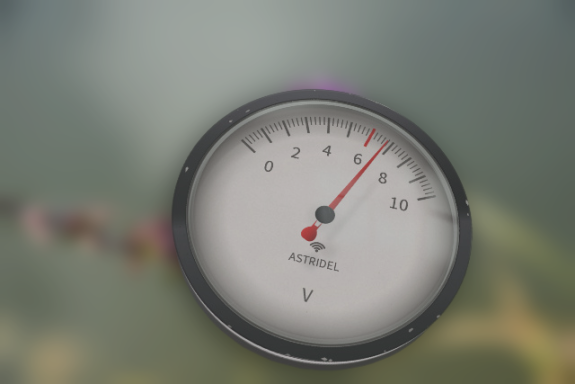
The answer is 6.8 V
